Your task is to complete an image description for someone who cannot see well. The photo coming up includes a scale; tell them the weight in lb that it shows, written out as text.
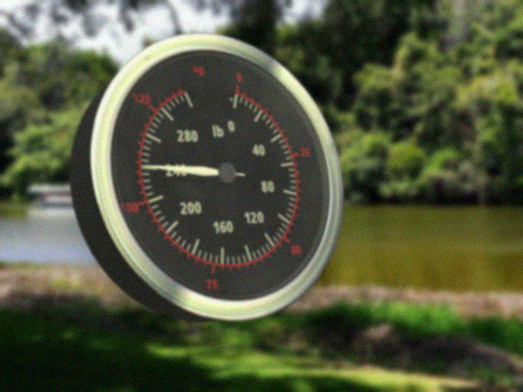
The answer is 240 lb
